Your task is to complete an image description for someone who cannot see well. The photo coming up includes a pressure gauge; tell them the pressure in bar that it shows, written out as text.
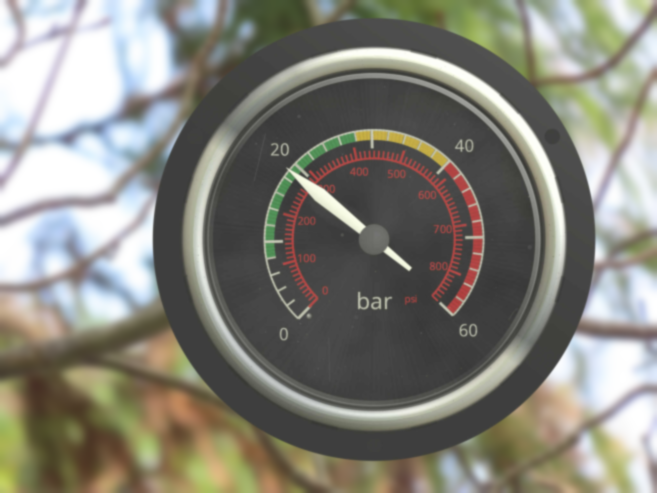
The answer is 19 bar
